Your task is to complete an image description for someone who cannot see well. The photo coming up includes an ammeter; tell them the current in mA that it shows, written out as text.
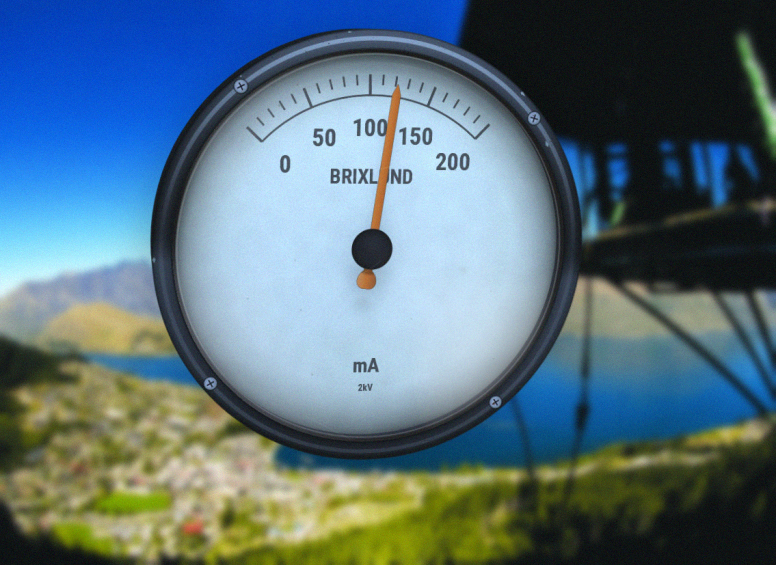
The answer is 120 mA
